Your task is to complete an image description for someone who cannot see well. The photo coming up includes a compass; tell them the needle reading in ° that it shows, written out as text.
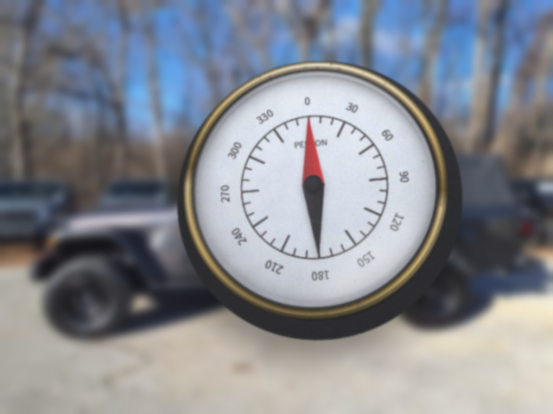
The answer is 0 °
